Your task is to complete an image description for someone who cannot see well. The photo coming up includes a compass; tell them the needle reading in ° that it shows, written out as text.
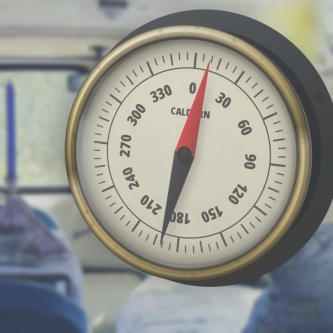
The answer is 10 °
